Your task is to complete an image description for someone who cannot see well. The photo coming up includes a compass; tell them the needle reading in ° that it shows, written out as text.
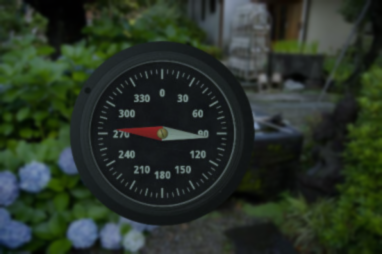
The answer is 275 °
